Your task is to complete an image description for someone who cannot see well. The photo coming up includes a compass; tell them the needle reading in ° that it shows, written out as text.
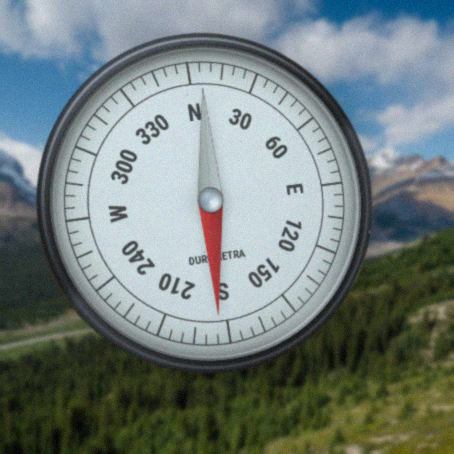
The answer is 185 °
